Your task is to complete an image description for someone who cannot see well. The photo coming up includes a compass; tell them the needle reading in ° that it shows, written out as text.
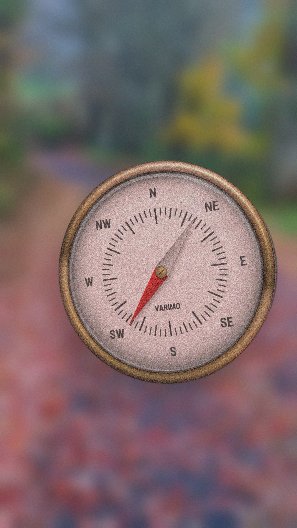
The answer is 220 °
